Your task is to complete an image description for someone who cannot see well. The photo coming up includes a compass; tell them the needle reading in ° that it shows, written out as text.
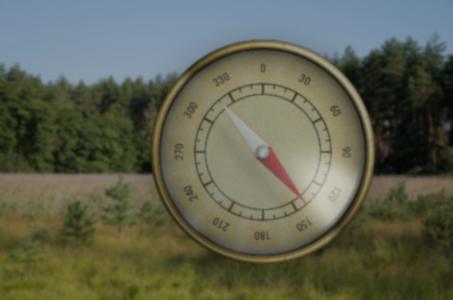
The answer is 140 °
